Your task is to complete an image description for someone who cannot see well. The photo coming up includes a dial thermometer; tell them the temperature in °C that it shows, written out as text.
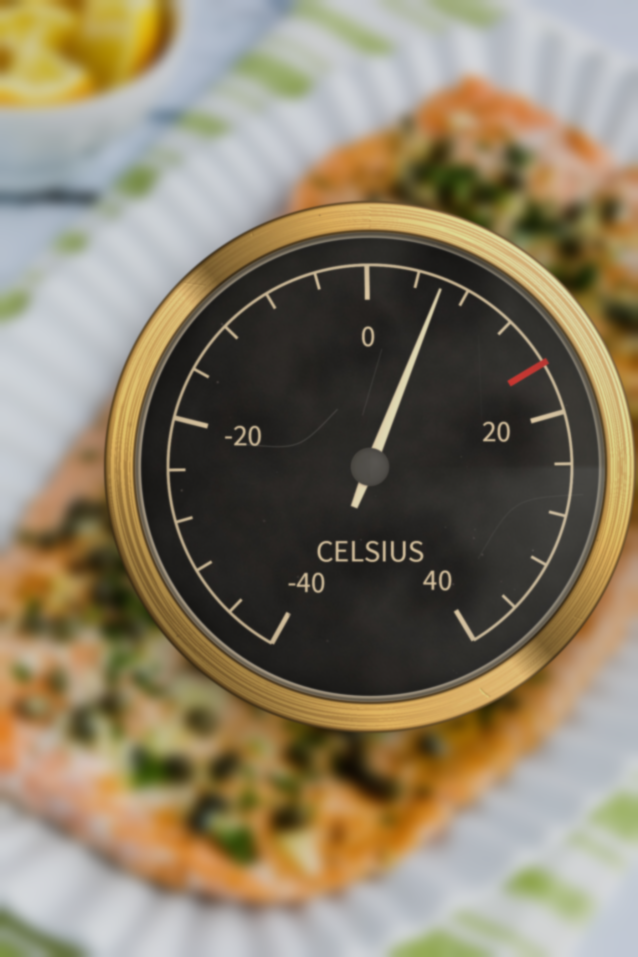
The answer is 6 °C
